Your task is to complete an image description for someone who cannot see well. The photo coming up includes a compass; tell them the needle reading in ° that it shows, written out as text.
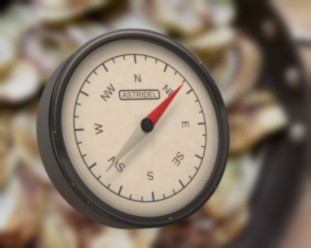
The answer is 50 °
